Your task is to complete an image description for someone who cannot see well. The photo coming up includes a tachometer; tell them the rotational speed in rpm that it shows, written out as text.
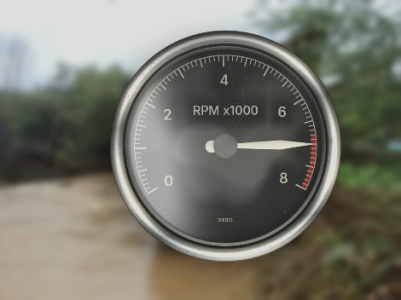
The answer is 7000 rpm
